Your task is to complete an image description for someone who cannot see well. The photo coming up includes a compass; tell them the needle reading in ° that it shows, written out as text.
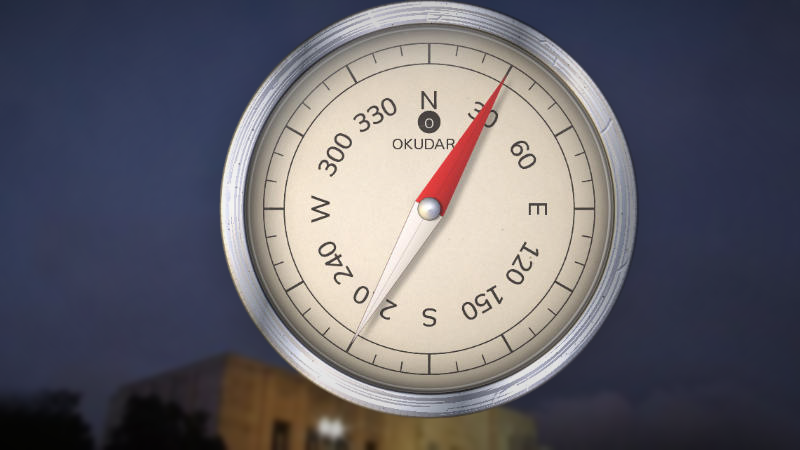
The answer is 30 °
